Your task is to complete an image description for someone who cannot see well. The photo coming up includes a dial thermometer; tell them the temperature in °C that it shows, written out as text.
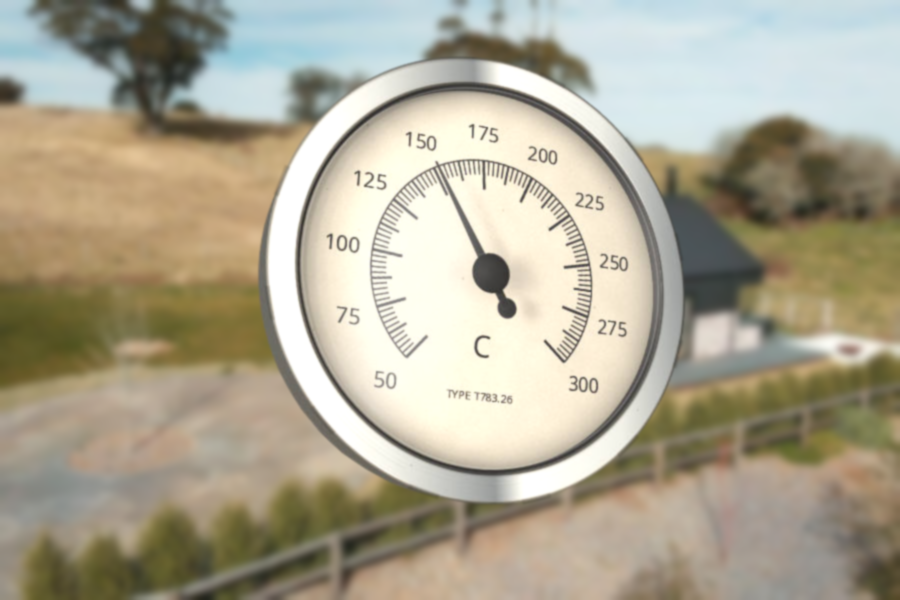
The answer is 150 °C
